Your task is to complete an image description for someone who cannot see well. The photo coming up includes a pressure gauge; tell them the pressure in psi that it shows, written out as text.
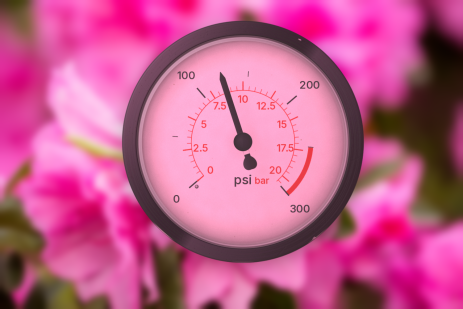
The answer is 125 psi
